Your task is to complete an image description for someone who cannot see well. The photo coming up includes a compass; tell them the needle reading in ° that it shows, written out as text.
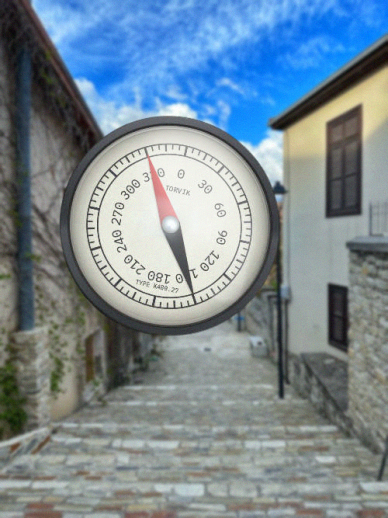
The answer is 330 °
